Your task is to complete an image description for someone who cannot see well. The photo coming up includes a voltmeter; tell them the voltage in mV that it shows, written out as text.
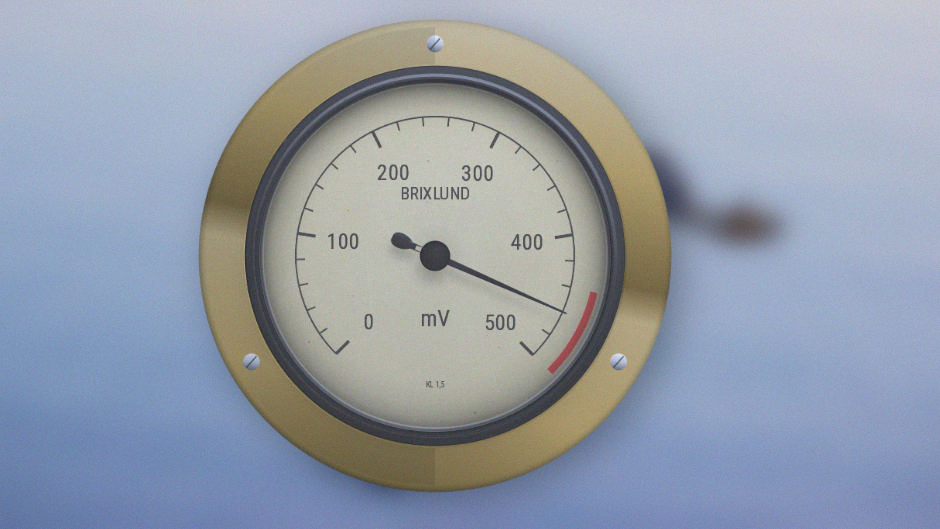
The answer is 460 mV
